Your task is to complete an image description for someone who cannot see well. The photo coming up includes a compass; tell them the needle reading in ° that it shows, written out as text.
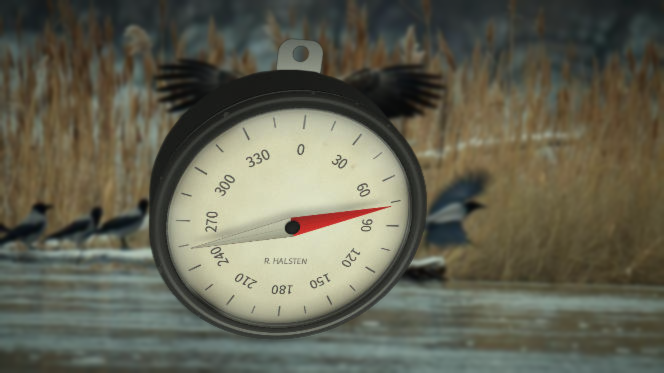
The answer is 75 °
